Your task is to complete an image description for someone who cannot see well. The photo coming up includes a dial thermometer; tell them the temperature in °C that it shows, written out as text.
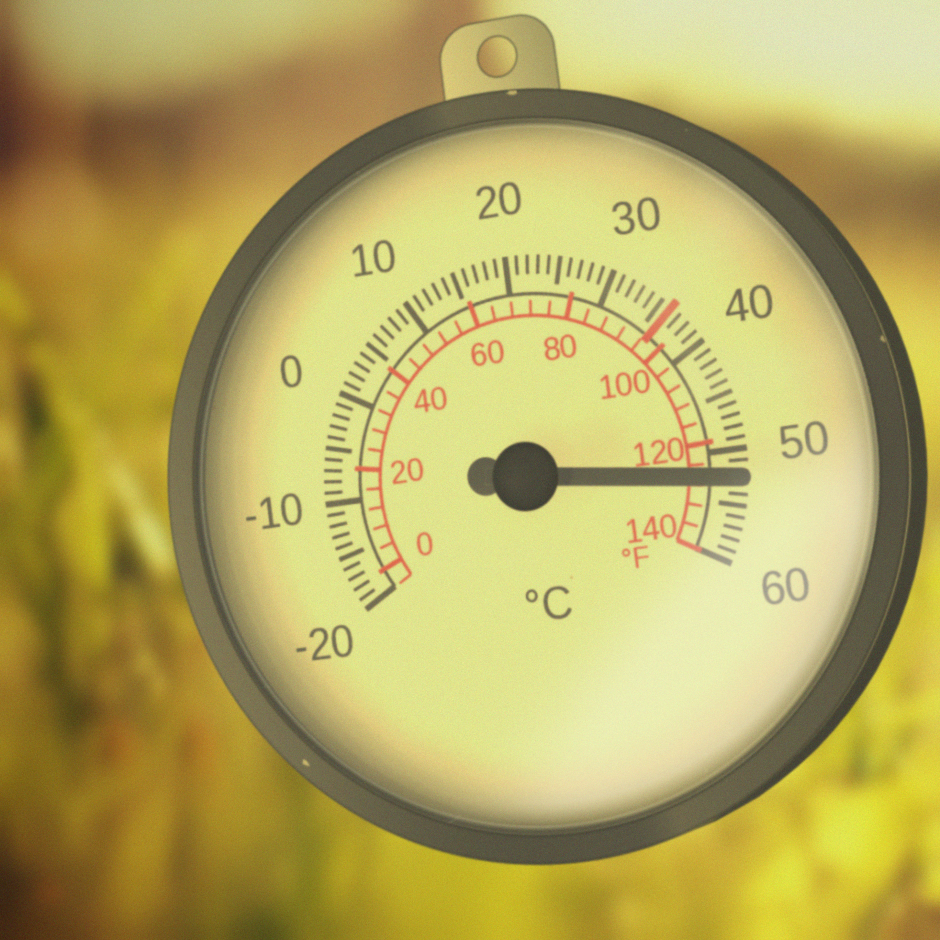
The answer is 52.5 °C
